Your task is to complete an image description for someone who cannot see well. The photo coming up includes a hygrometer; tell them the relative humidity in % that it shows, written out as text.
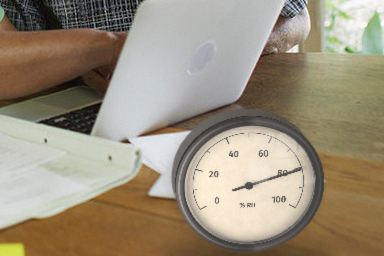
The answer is 80 %
